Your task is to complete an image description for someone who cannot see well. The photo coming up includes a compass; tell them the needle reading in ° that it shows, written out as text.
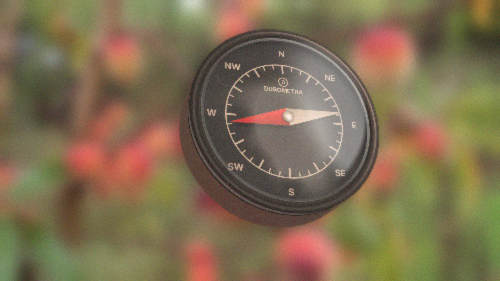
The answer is 260 °
